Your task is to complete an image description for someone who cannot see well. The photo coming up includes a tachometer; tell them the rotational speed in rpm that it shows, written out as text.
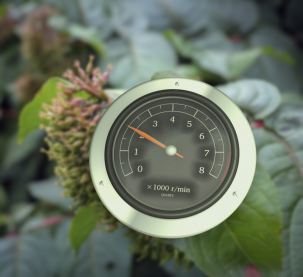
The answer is 2000 rpm
